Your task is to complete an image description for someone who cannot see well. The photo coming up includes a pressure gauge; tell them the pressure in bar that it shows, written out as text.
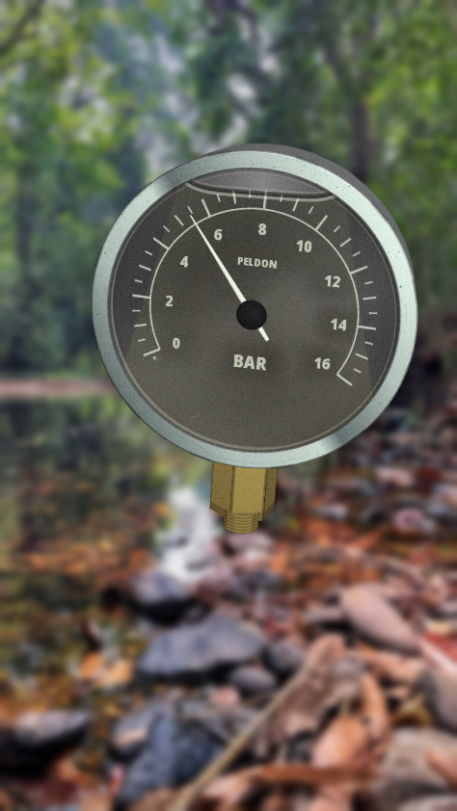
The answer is 5.5 bar
